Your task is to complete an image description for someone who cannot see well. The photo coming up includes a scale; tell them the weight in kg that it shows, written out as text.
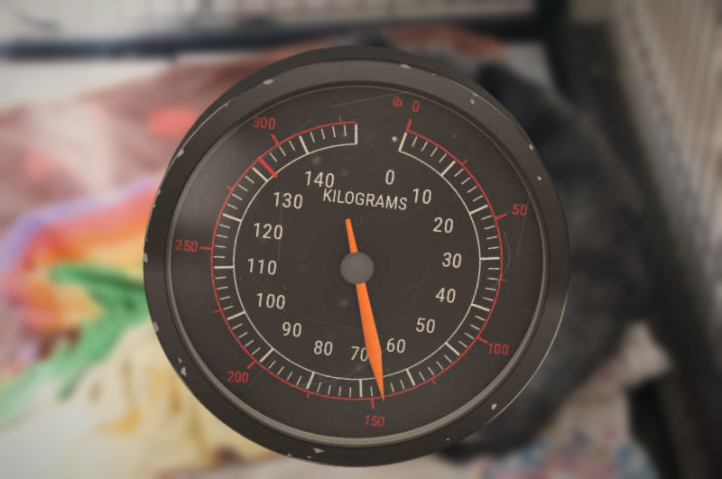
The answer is 66 kg
